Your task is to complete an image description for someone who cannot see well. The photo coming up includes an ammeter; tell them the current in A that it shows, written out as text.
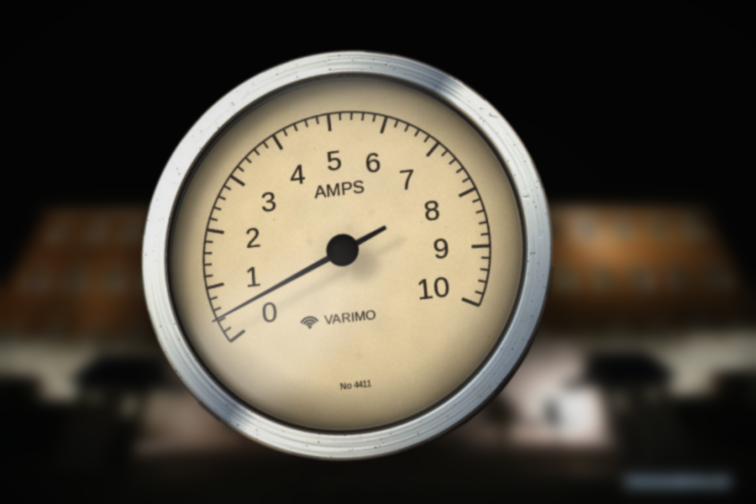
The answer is 0.4 A
